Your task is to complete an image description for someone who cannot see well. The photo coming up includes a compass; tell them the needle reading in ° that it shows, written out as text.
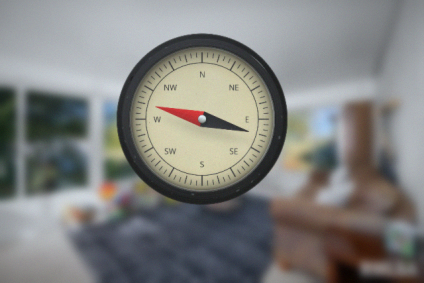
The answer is 285 °
